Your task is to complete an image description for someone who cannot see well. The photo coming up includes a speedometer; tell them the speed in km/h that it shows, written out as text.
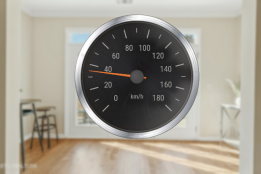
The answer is 35 km/h
